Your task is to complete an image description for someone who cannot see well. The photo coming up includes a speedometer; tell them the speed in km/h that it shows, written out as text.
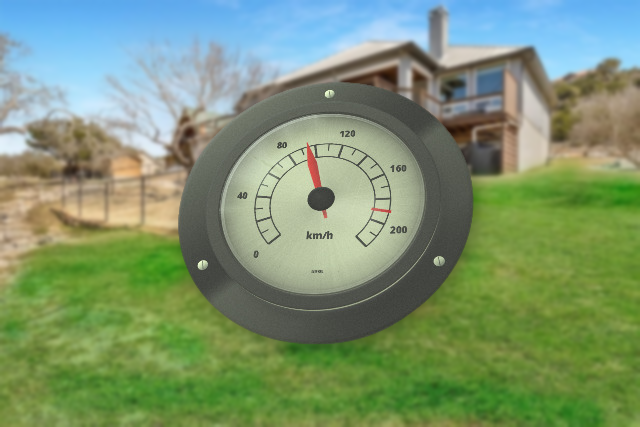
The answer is 95 km/h
